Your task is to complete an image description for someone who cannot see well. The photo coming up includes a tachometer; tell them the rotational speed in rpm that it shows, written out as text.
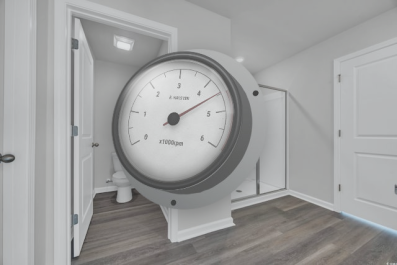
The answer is 4500 rpm
